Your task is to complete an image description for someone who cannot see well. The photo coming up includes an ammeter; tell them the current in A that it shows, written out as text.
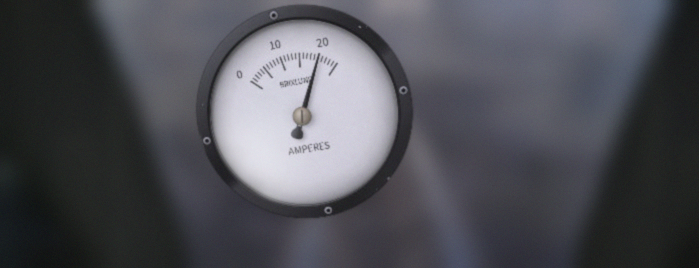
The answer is 20 A
